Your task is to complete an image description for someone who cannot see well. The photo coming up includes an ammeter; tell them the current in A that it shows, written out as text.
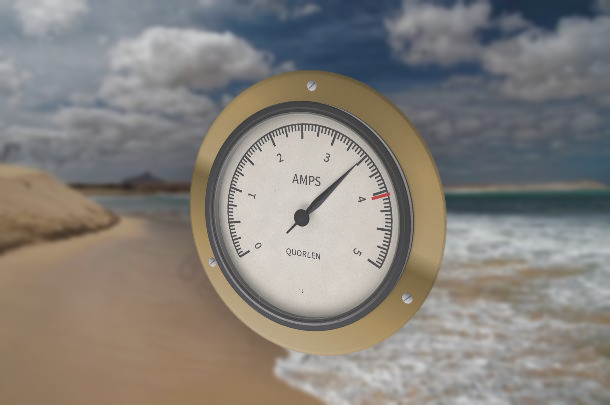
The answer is 3.5 A
